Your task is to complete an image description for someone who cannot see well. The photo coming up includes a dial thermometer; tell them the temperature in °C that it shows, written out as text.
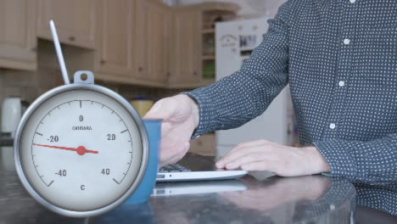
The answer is -24 °C
